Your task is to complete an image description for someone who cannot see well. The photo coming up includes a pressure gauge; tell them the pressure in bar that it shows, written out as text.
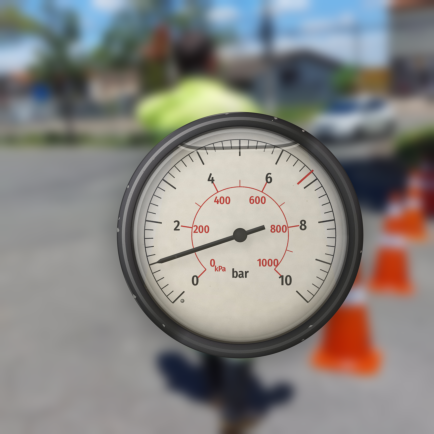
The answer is 1 bar
